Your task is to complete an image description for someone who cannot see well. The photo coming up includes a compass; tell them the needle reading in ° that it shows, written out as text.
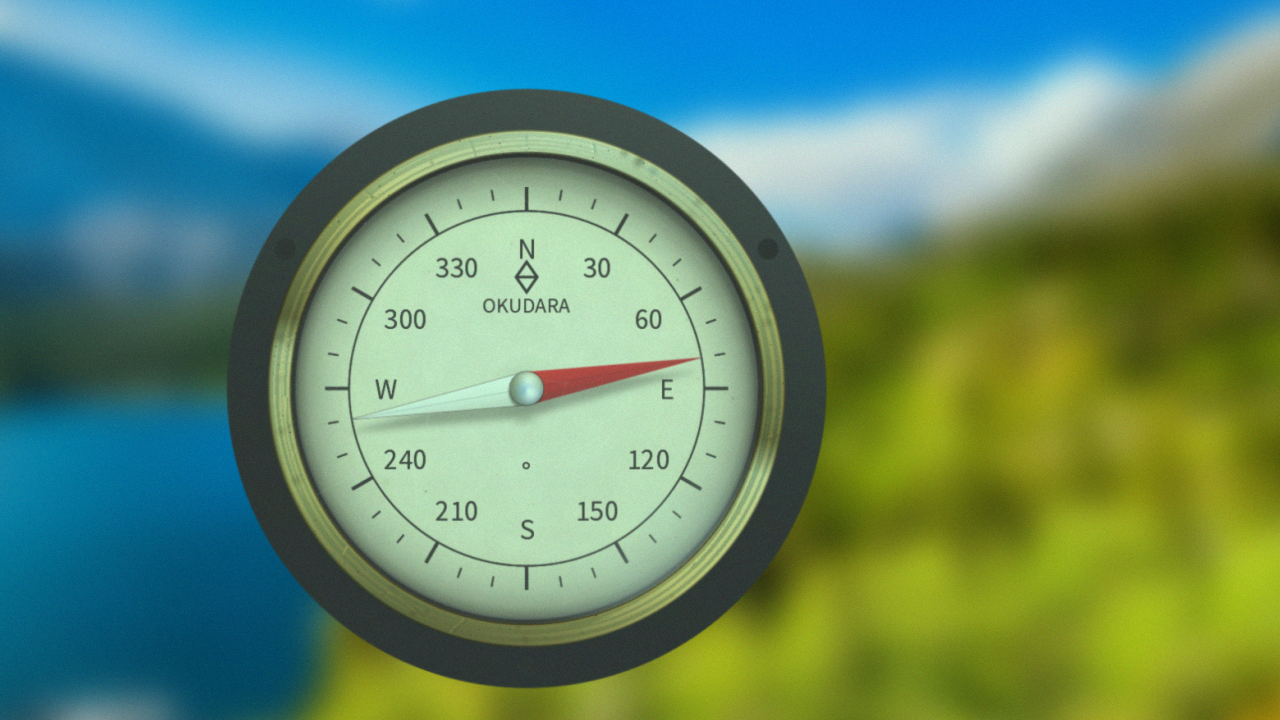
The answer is 80 °
